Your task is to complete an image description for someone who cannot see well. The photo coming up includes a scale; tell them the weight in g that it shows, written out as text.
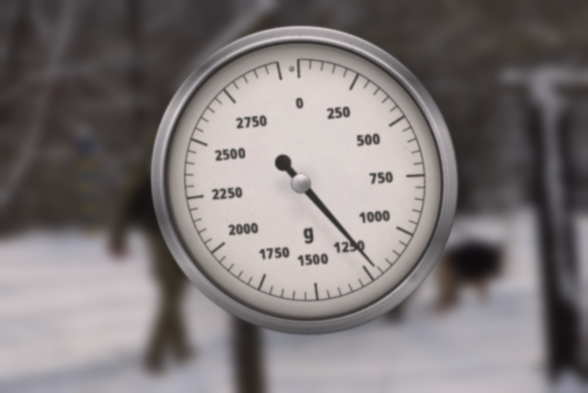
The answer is 1200 g
